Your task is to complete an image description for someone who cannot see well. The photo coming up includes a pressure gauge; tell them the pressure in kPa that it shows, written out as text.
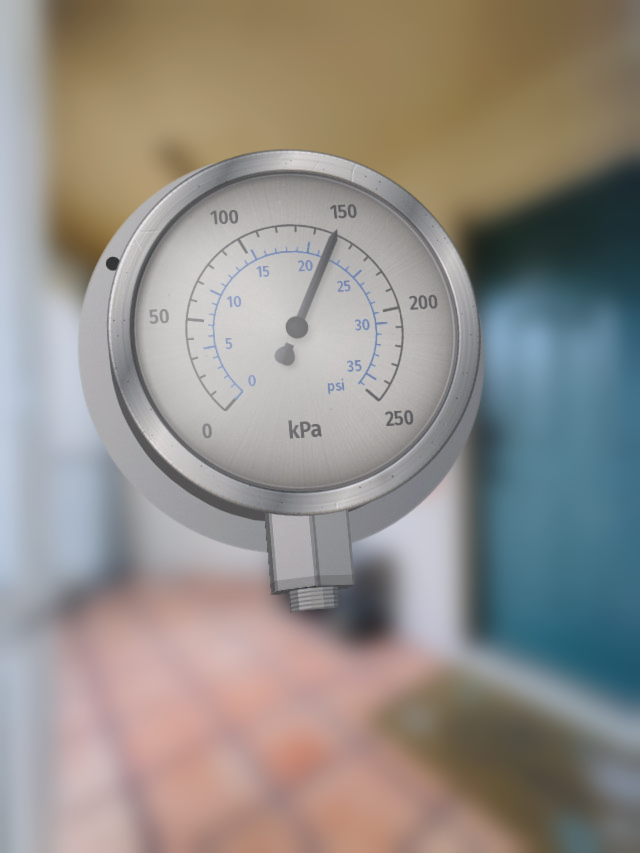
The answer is 150 kPa
